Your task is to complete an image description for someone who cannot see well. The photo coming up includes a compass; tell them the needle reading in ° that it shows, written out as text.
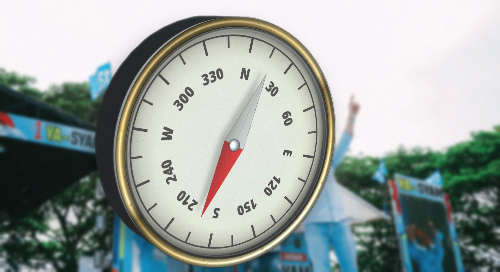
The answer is 195 °
